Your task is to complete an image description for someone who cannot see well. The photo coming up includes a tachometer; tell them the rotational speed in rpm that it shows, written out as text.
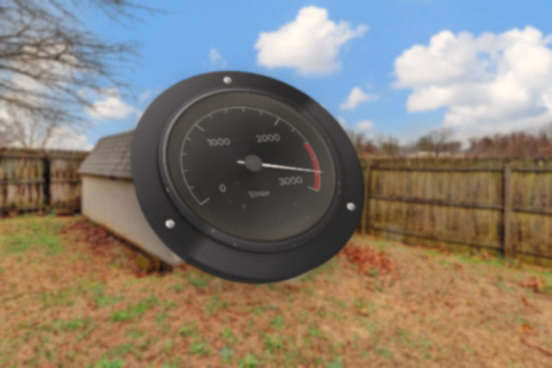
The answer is 2800 rpm
